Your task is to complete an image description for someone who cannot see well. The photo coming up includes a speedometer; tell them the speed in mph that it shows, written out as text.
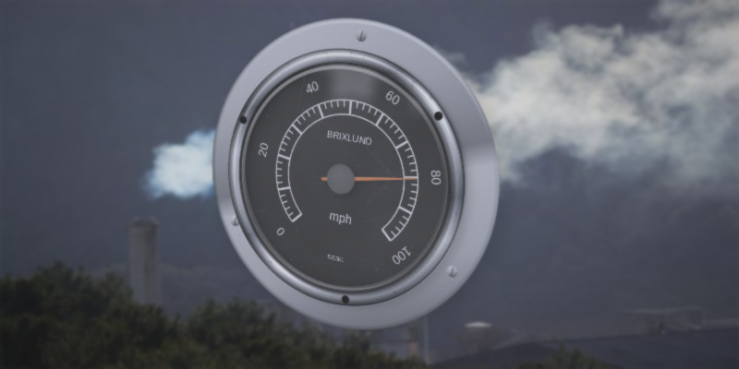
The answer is 80 mph
